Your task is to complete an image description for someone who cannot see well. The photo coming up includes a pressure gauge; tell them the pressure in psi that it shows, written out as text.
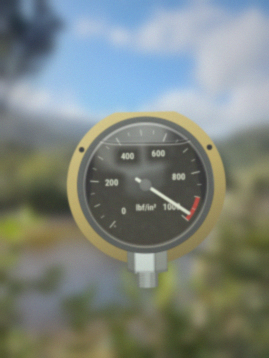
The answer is 975 psi
